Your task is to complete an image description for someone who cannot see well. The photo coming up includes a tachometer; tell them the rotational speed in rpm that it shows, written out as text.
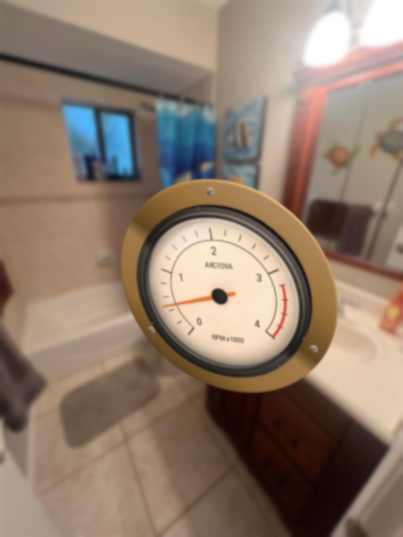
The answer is 500 rpm
